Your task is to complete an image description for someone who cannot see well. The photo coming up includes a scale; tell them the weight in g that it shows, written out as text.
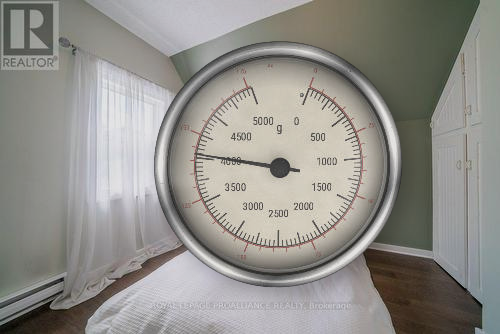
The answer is 4050 g
